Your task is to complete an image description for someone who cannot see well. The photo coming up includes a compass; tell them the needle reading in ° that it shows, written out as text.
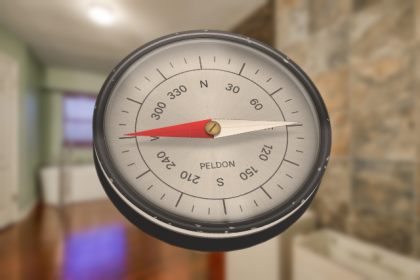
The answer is 270 °
